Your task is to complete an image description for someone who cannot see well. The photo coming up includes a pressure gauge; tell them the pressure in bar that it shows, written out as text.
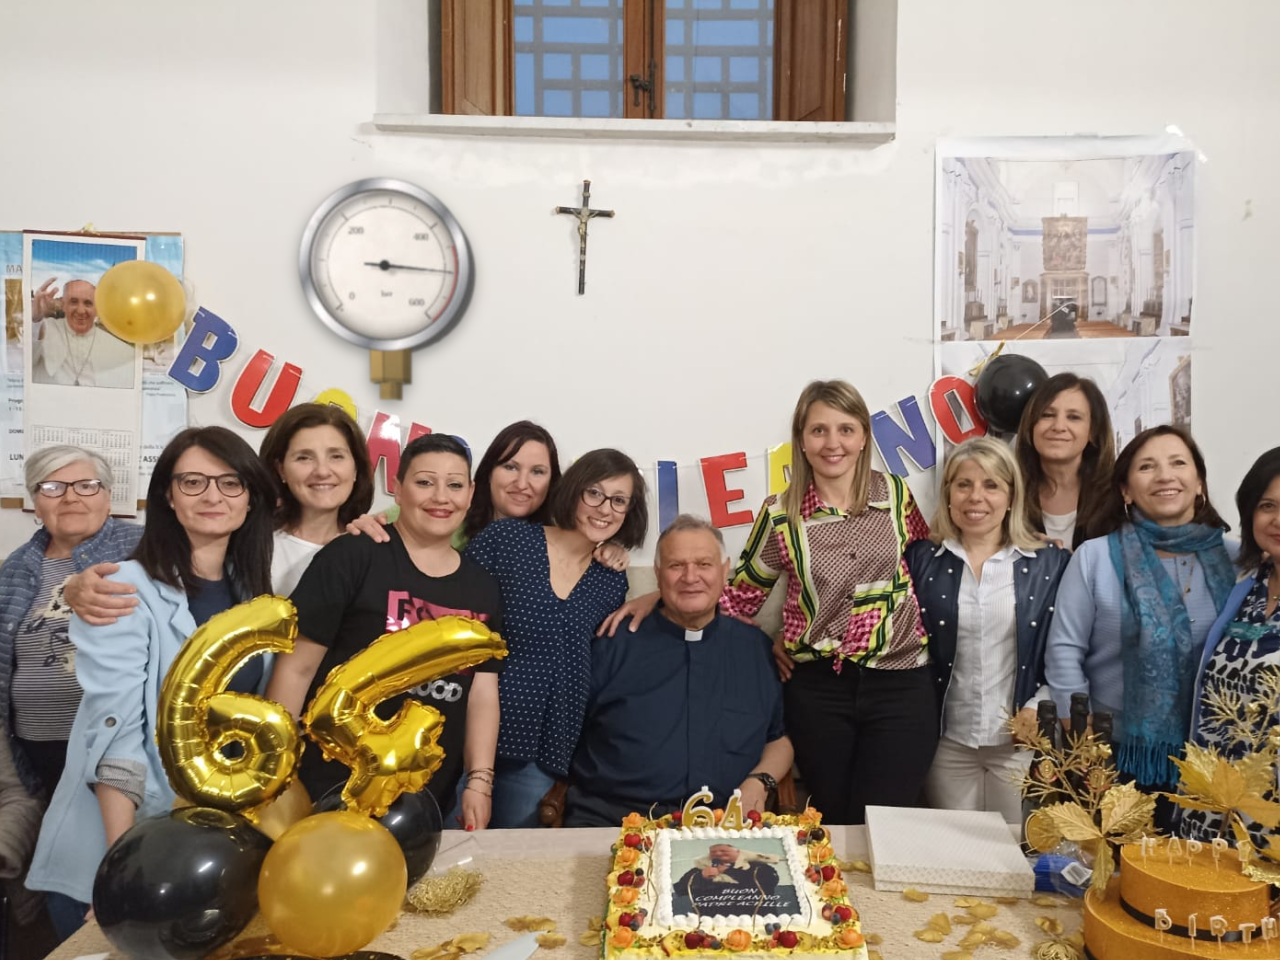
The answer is 500 bar
